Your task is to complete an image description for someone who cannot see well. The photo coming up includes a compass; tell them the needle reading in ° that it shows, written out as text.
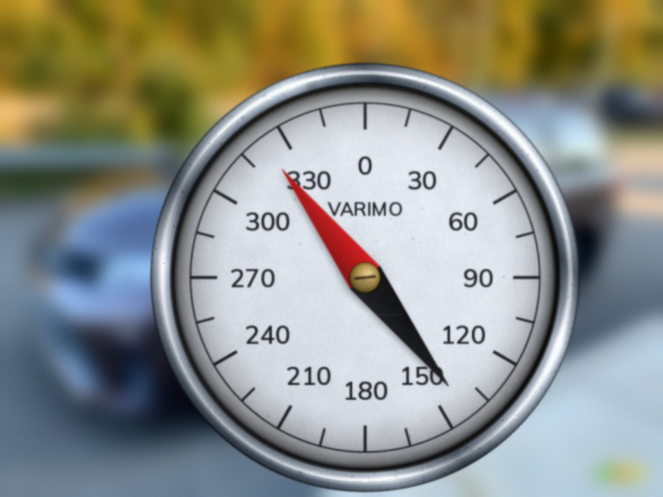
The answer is 322.5 °
